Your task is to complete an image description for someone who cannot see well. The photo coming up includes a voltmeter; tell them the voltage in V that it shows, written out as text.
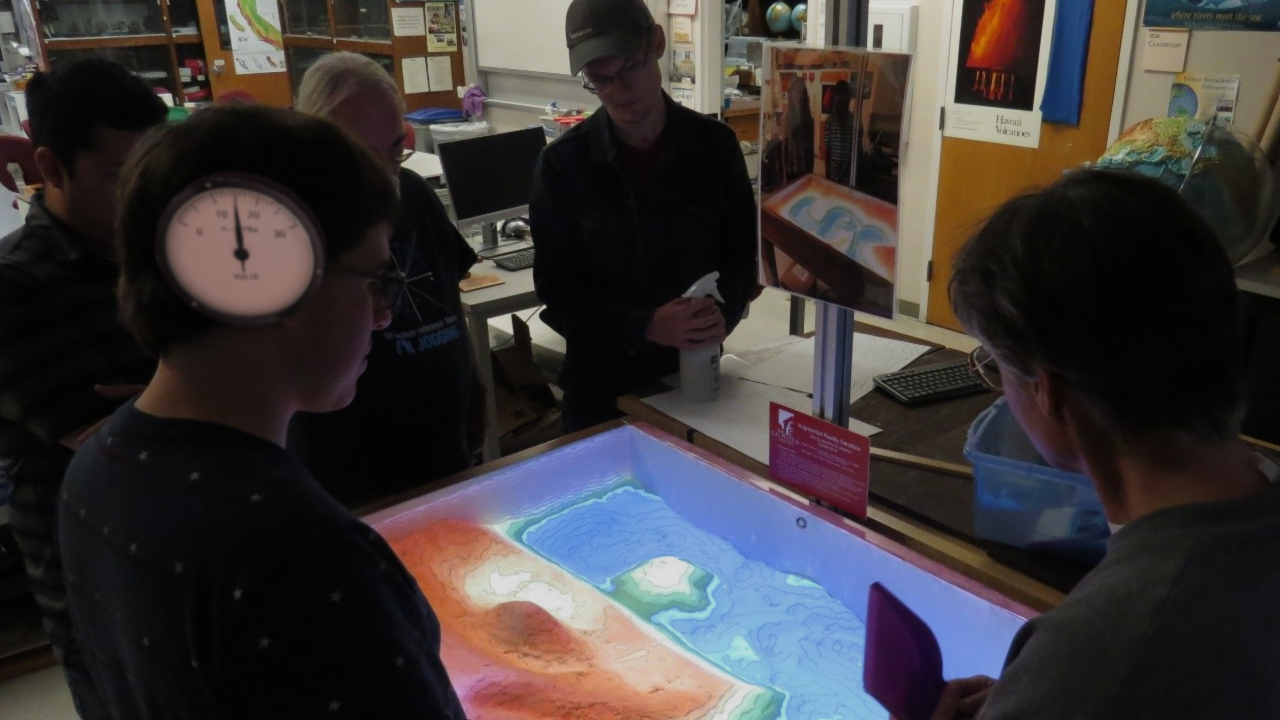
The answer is 15 V
